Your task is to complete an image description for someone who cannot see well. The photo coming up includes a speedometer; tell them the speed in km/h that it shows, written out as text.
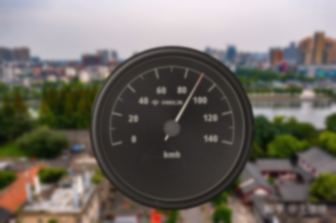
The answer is 90 km/h
